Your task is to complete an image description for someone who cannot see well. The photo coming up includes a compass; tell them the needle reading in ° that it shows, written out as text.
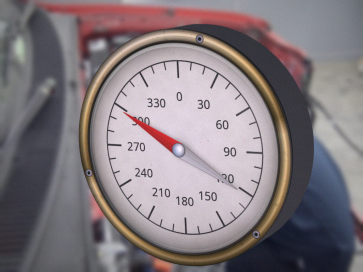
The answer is 300 °
